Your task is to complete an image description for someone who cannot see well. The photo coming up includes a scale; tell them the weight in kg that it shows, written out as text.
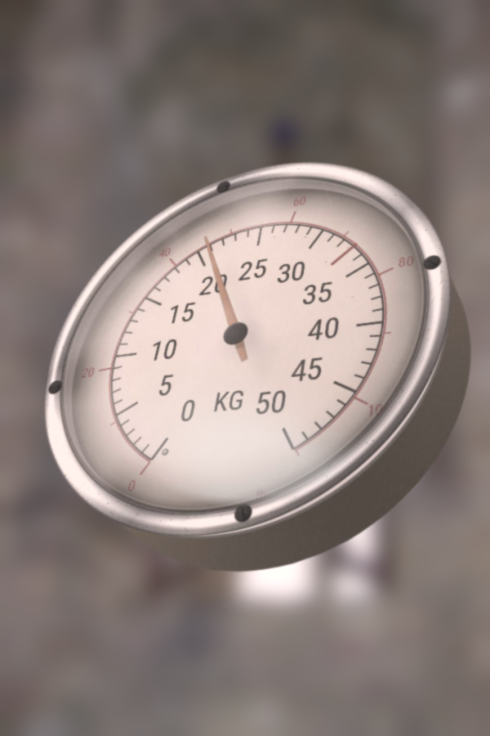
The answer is 21 kg
